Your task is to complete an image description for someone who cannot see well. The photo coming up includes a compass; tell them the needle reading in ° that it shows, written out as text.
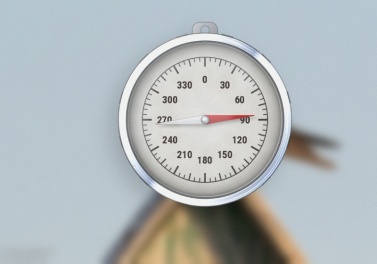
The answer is 85 °
